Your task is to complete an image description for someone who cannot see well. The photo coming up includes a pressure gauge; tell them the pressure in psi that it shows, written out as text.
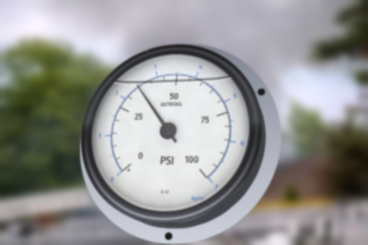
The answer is 35 psi
